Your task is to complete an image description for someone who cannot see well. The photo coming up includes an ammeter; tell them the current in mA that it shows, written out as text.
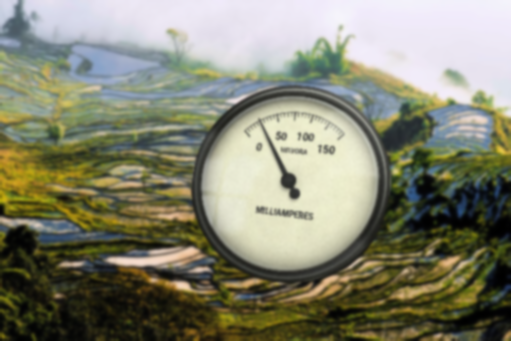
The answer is 25 mA
